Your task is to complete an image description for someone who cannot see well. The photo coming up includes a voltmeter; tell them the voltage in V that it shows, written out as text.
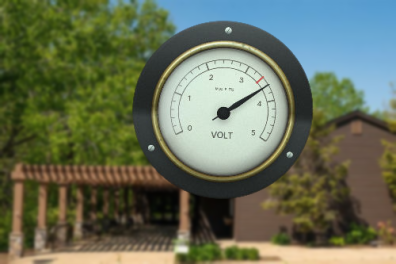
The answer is 3.6 V
